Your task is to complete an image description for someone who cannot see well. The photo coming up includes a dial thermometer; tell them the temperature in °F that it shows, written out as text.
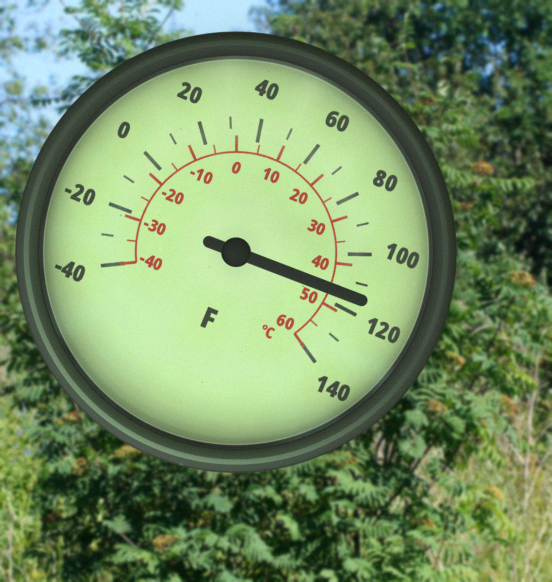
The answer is 115 °F
